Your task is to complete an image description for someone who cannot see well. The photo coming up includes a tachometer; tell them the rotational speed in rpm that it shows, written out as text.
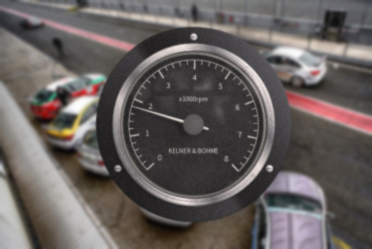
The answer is 1800 rpm
